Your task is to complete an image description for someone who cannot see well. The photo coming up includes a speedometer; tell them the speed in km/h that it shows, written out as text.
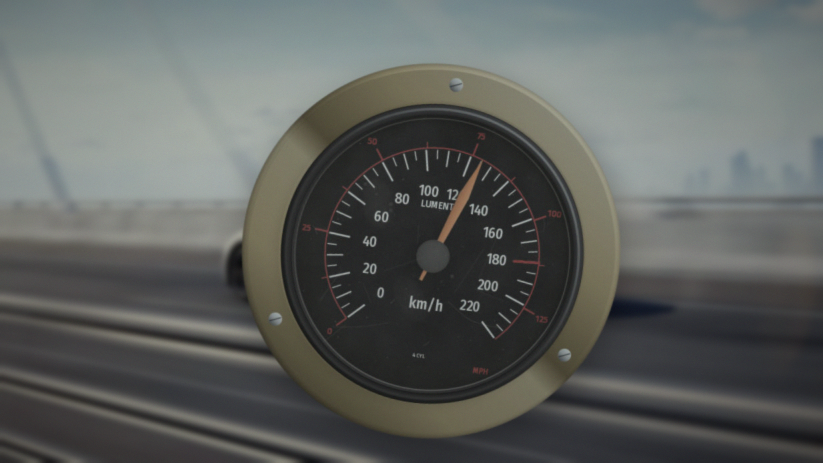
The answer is 125 km/h
